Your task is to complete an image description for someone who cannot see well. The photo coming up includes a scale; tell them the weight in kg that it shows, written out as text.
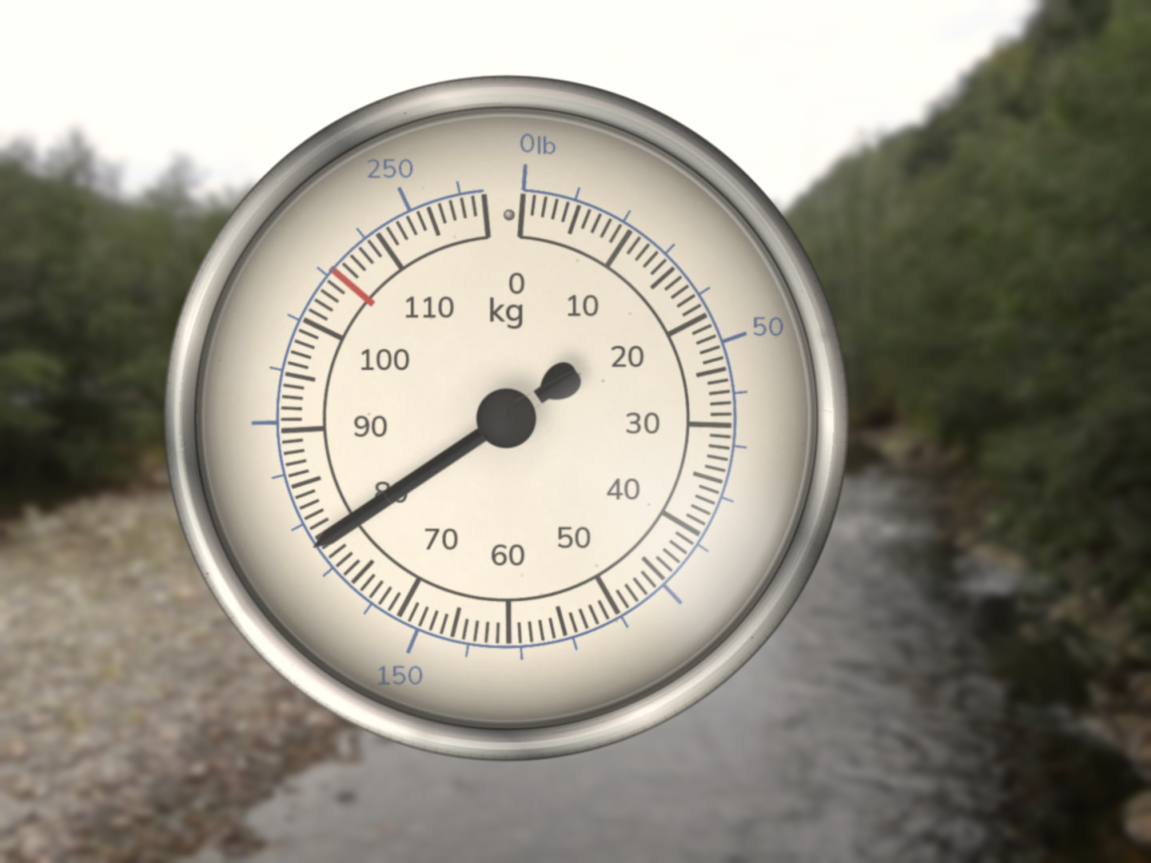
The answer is 79.5 kg
